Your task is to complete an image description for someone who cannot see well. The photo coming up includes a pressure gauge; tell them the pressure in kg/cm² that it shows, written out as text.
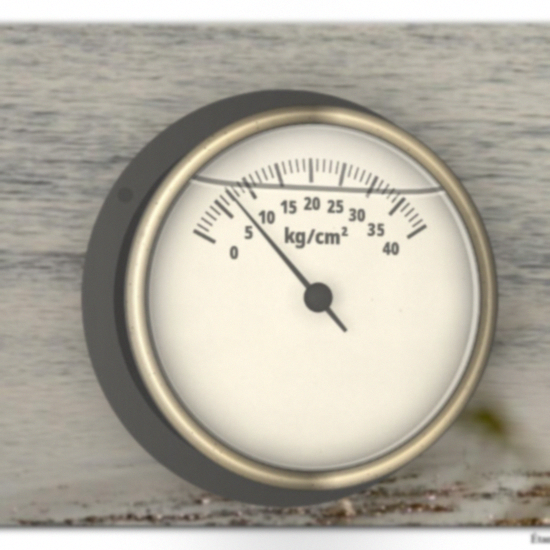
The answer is 7 kg/cm²
